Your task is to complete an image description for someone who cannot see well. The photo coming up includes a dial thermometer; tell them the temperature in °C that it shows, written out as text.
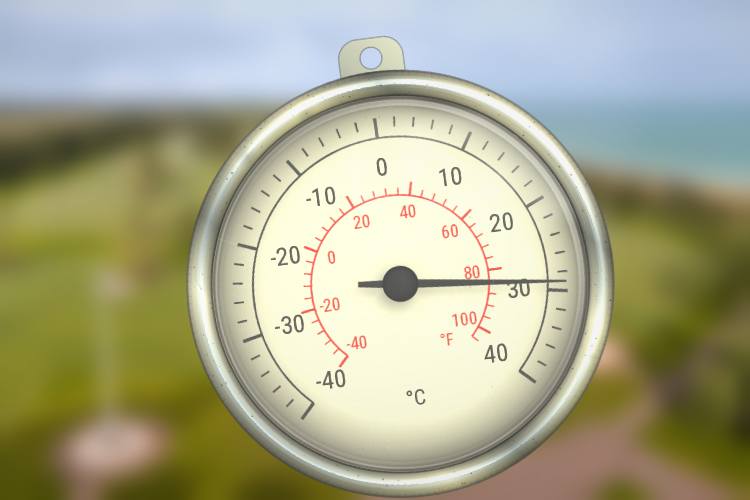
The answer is 29 °C
